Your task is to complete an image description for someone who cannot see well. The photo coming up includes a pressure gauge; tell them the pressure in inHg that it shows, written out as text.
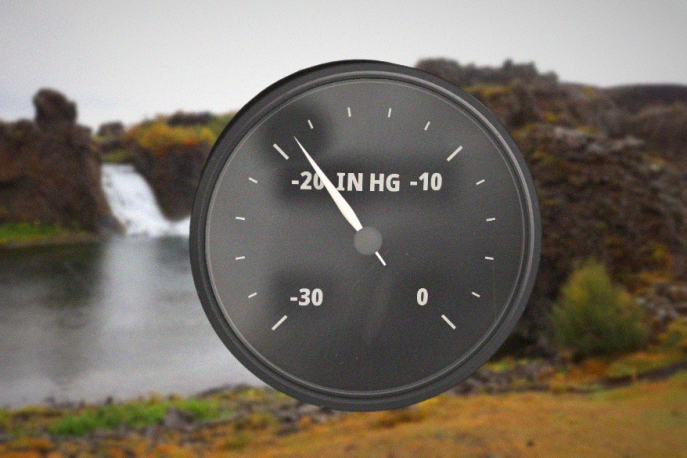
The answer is -19 inHg
